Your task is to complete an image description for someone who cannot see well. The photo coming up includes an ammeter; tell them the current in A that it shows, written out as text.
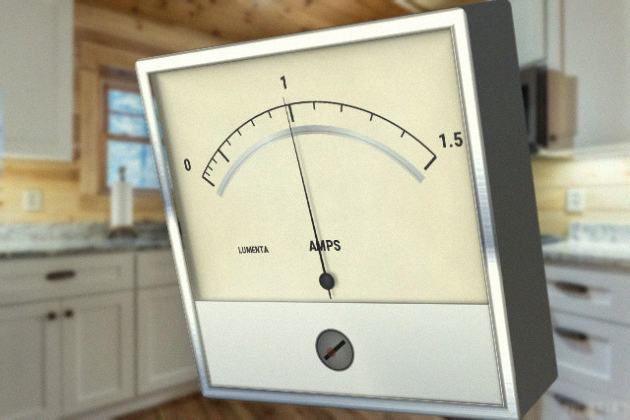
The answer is 1 A
